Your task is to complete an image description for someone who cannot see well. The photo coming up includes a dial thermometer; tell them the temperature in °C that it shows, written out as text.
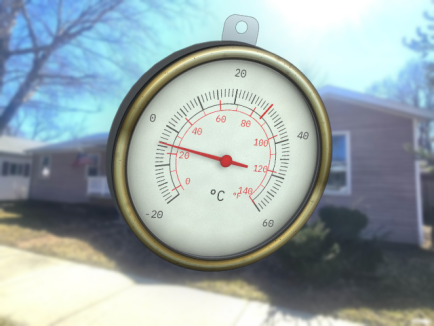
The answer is -4 °C
